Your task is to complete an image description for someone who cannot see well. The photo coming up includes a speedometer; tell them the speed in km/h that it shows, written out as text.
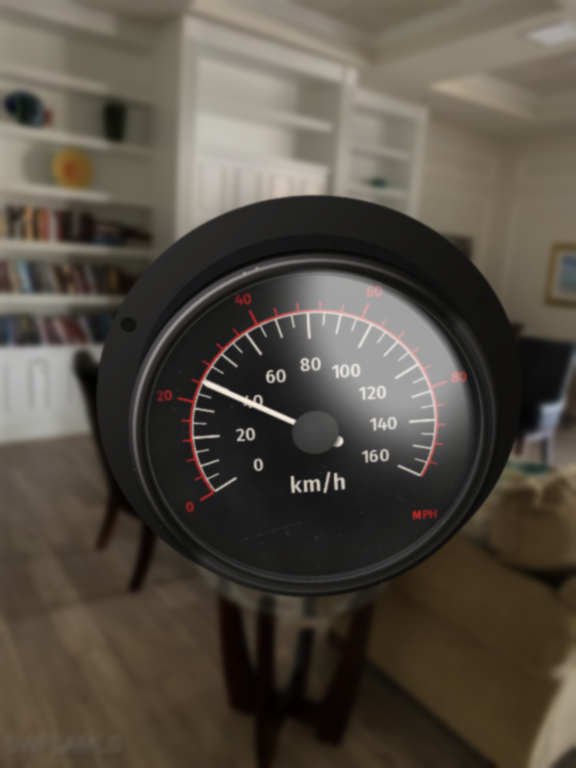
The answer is 40 km/h
